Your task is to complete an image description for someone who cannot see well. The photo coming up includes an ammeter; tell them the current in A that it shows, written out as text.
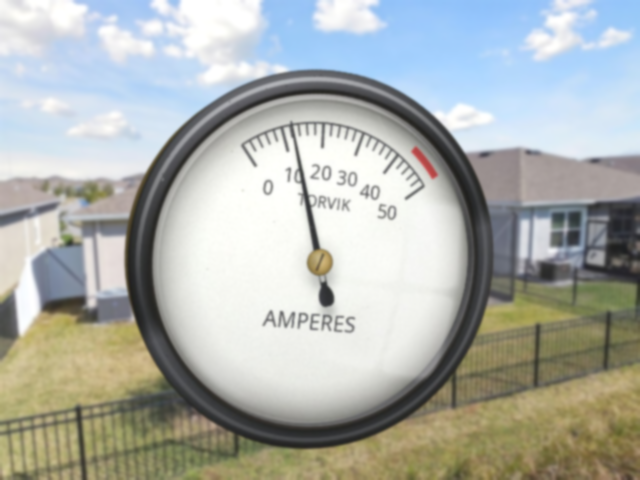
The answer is 12 A
